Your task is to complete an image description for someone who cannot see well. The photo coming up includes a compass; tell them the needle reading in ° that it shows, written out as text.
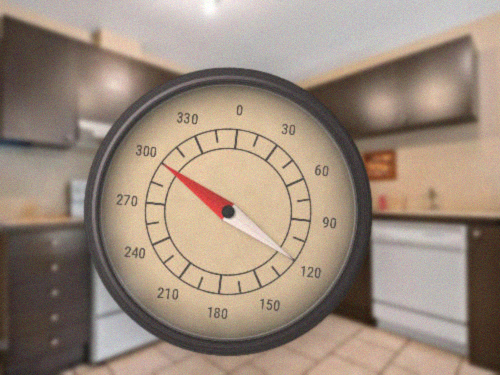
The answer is 300 °
